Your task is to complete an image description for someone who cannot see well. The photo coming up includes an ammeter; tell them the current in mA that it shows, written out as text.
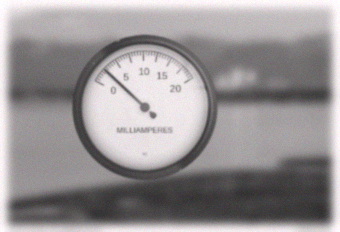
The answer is 2.5 mA
